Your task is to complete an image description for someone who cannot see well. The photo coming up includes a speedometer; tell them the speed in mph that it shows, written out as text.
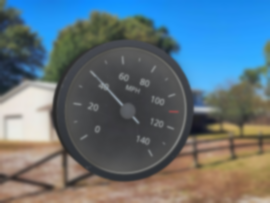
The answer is 40 mph
